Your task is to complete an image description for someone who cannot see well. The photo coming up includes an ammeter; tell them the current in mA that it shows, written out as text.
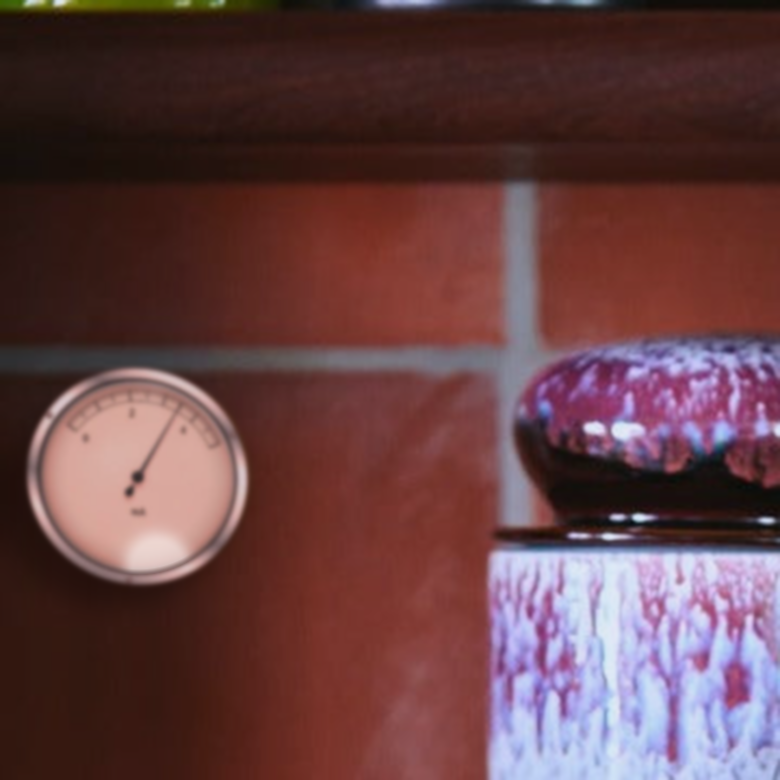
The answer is 3.5 mA
